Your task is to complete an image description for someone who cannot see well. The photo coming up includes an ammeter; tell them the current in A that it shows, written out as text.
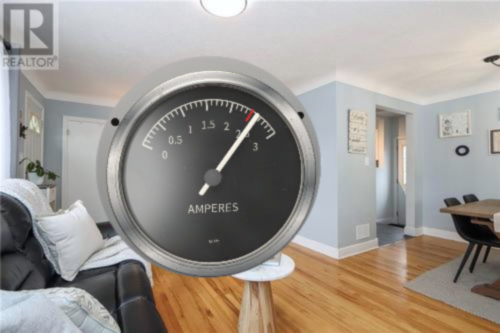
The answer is 2.5 A
